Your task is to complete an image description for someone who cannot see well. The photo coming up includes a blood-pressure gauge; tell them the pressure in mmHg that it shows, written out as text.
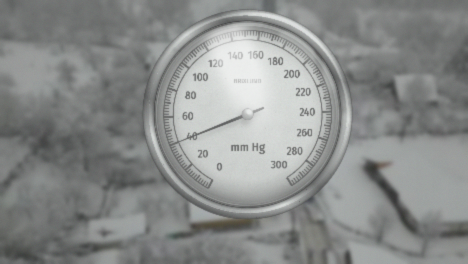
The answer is 40 mmHg
